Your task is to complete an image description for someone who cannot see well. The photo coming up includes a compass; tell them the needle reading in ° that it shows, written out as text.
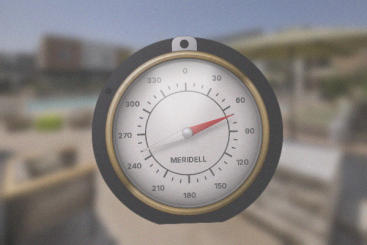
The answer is 70 °
